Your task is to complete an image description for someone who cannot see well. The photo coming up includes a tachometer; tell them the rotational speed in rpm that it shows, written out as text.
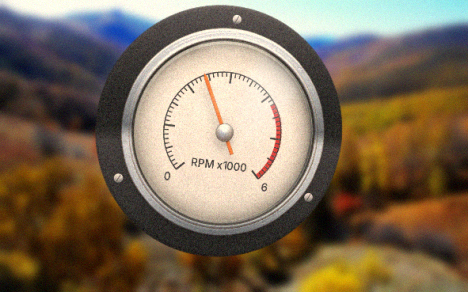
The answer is 2400 rpm
